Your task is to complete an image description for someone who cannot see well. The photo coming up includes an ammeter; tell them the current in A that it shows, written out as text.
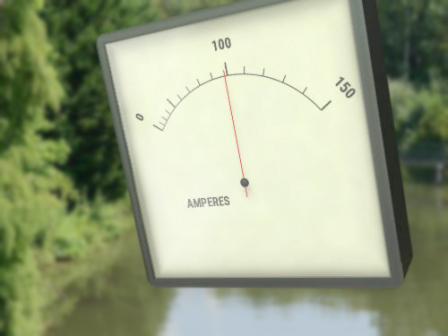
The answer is 100 A
